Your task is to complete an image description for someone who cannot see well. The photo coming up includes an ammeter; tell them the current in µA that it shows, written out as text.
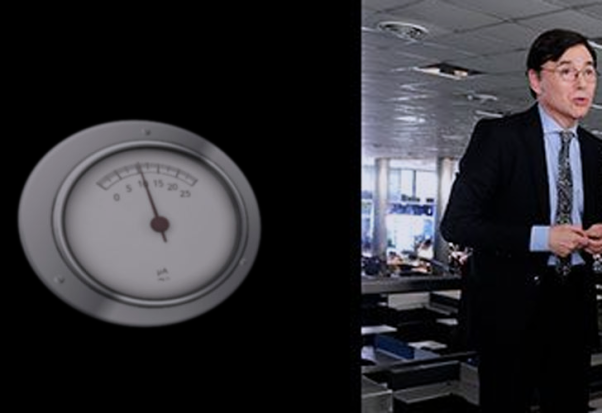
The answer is 10 µA
